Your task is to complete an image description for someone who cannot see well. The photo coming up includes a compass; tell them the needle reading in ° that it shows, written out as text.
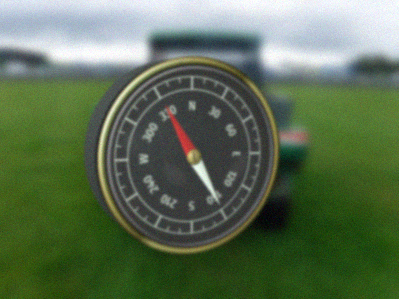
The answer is 330 °
